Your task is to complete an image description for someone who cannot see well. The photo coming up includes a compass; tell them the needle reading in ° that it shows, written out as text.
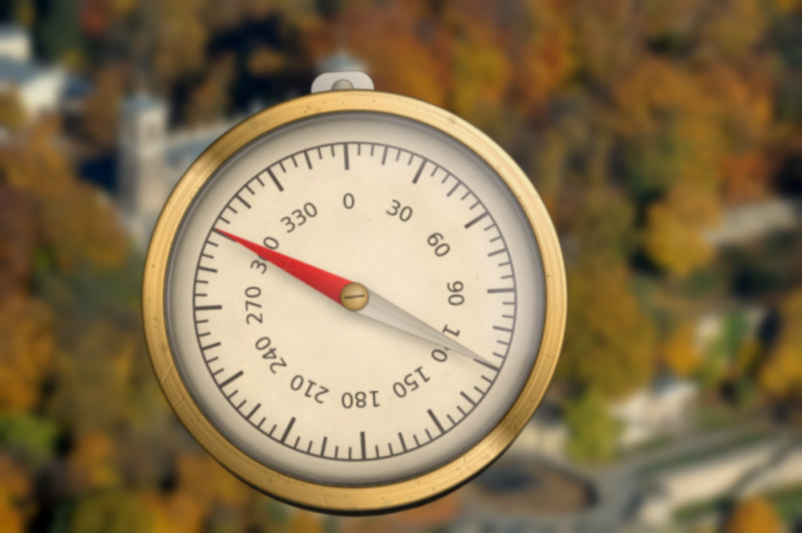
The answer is 300 °
